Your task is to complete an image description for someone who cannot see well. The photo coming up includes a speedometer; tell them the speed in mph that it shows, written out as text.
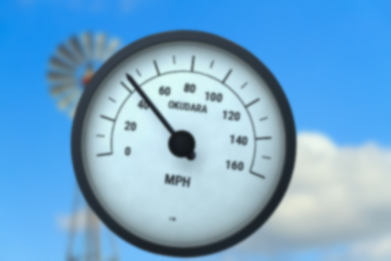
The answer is 45 mph
